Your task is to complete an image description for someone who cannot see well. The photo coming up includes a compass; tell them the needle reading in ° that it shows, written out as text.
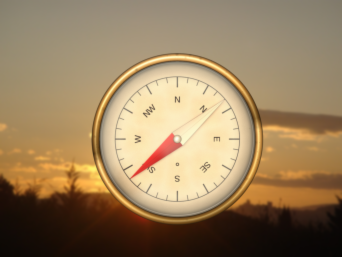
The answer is 230 °
